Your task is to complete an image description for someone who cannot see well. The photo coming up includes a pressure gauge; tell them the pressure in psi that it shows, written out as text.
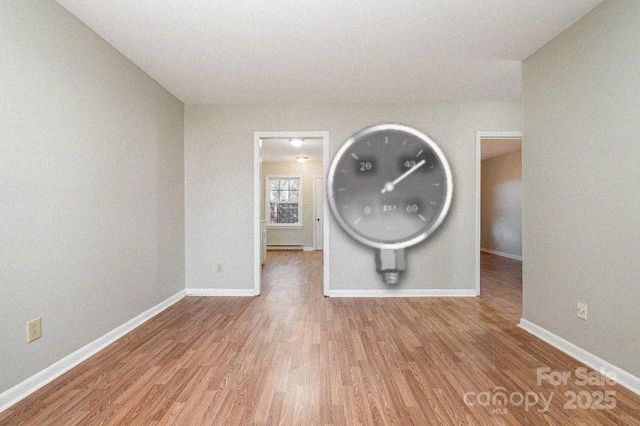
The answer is 42.5 psi
